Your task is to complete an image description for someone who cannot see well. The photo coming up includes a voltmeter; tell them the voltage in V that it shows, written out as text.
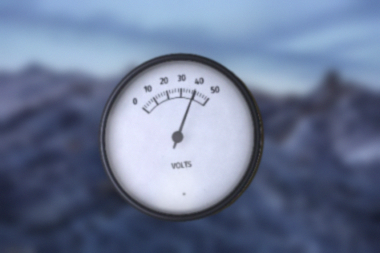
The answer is 40 V
